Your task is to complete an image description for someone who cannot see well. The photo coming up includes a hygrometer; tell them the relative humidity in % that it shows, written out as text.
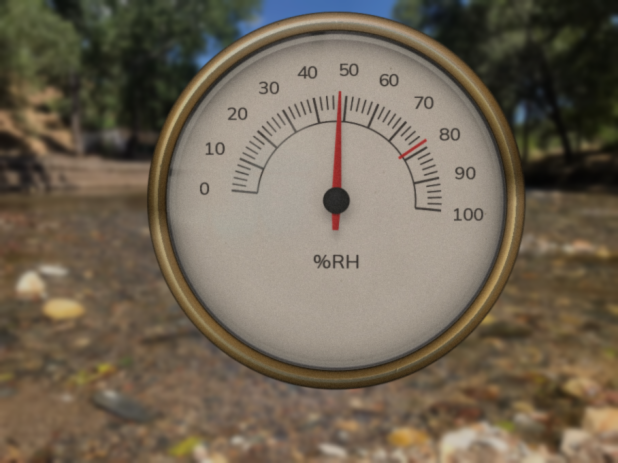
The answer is 48 %
